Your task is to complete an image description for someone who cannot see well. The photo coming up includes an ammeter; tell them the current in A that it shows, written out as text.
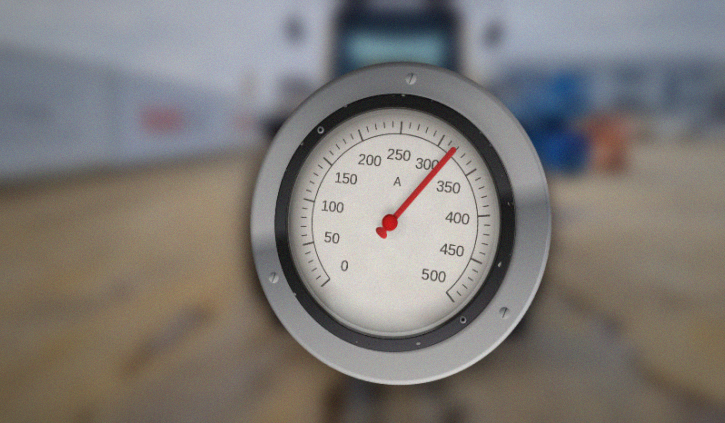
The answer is 320 A
